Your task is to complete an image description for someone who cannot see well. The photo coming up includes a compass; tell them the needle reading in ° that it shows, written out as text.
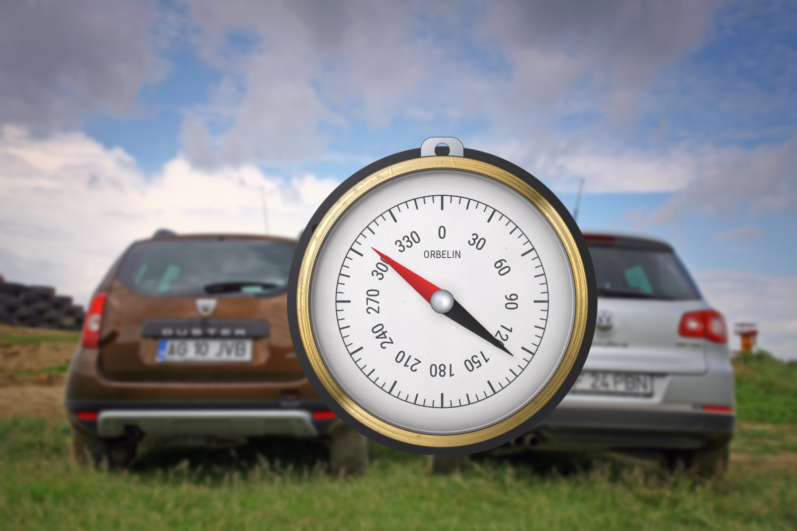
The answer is 307.5 °
